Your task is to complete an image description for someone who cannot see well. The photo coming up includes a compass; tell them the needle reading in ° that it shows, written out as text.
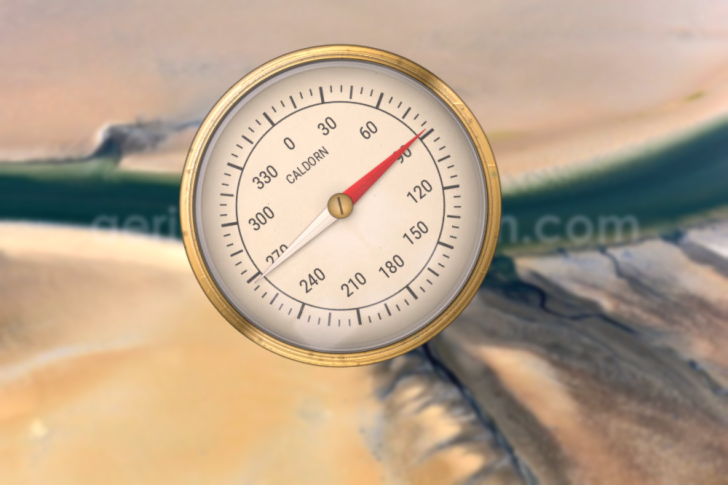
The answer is 87.5 °
